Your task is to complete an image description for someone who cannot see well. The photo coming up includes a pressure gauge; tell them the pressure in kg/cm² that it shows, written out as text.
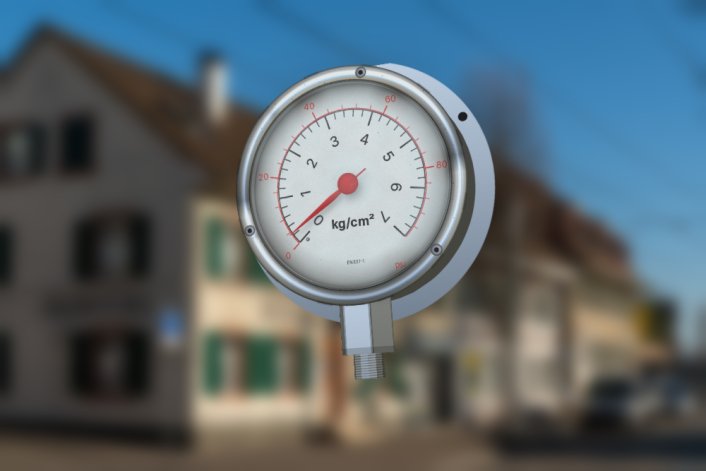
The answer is 0.2 kg/cm²
